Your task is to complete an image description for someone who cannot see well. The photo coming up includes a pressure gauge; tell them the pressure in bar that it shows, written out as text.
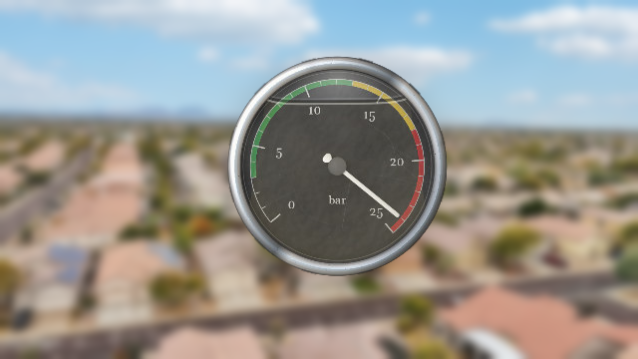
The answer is 24 bar
